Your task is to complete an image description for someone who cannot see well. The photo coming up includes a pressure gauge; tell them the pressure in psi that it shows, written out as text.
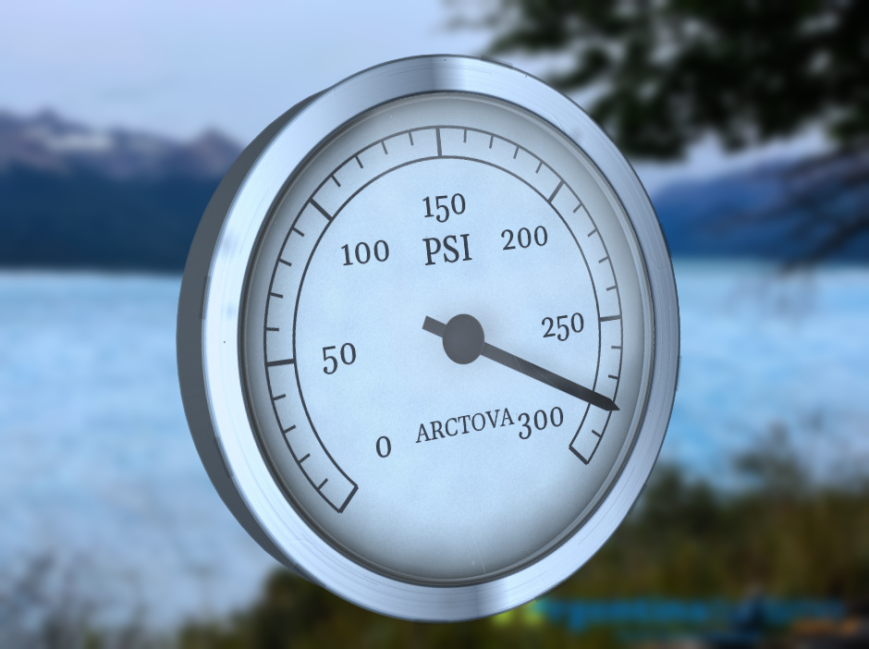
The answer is 280 psi
